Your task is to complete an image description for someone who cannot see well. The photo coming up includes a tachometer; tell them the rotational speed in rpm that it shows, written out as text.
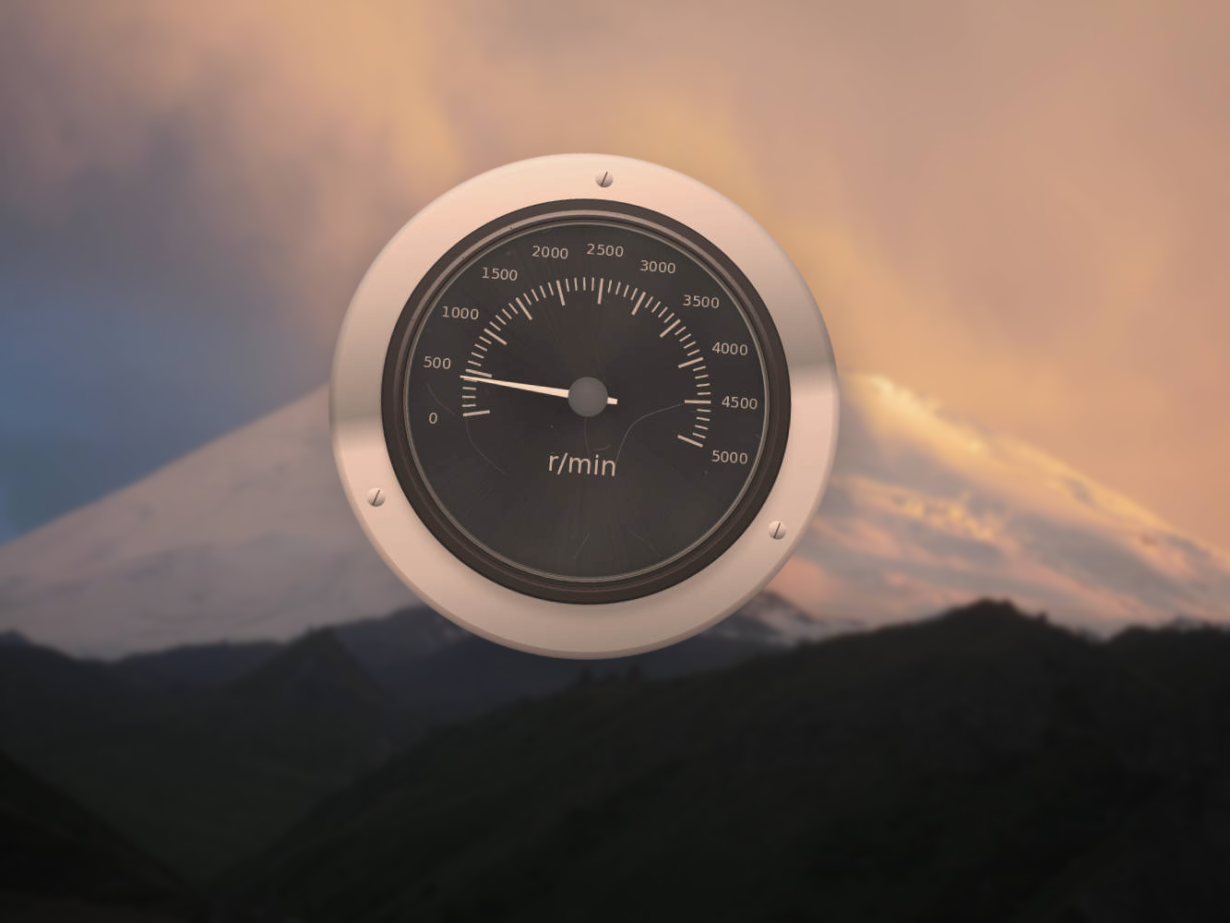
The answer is 400 rpm
